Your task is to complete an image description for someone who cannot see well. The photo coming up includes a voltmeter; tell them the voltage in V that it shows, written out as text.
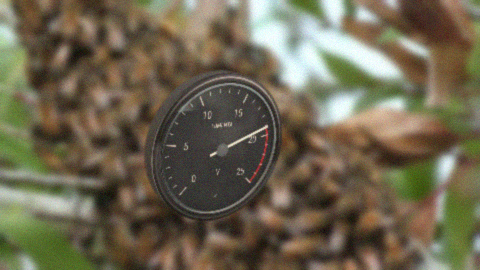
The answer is 19 V
